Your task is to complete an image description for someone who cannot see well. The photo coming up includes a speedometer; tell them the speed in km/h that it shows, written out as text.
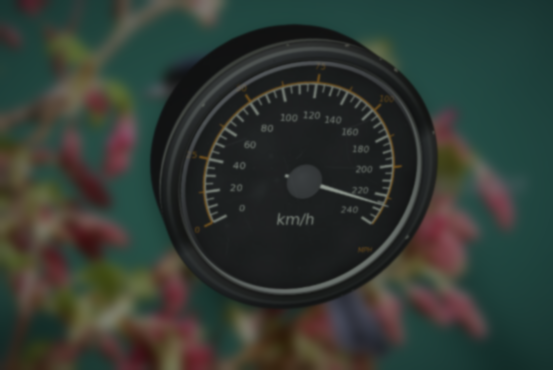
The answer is 225 km/h
